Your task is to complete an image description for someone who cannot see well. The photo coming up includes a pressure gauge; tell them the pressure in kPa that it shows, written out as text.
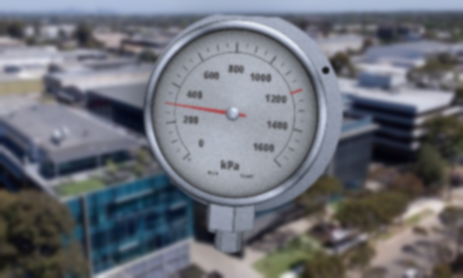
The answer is 300 kPa
